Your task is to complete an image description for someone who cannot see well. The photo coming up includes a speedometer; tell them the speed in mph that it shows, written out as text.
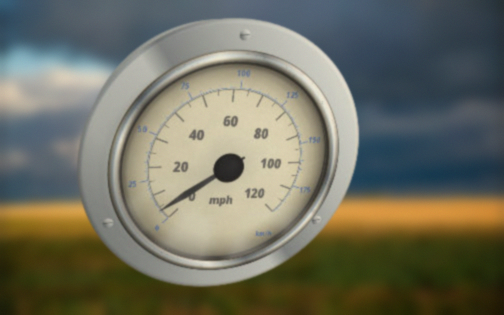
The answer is 5 mph
